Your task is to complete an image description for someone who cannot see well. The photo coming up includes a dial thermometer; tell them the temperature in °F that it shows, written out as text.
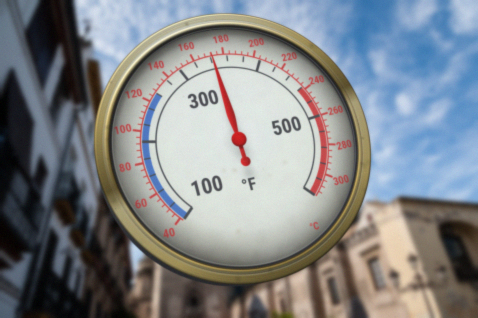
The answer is 340 °F
